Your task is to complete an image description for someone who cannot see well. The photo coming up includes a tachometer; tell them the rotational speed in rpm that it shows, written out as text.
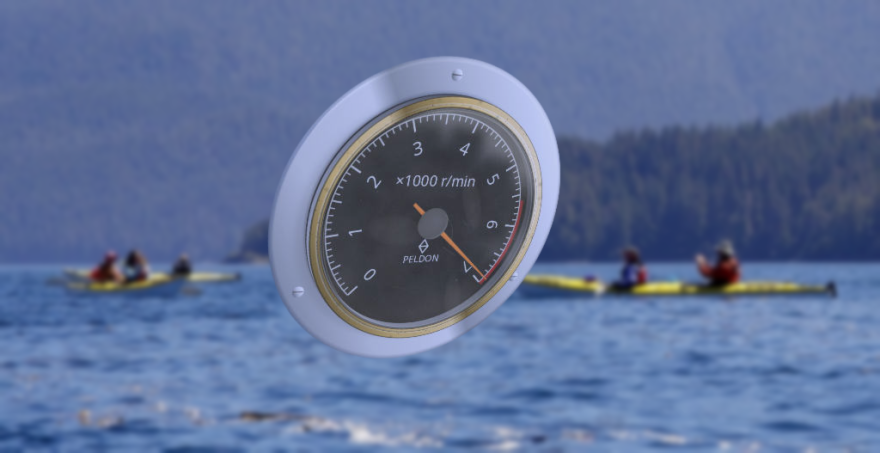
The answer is 6900 rpm
